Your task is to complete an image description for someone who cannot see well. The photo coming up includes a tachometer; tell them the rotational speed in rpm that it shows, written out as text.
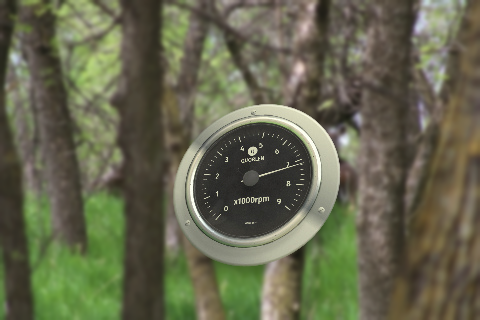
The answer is 7200 rpm
